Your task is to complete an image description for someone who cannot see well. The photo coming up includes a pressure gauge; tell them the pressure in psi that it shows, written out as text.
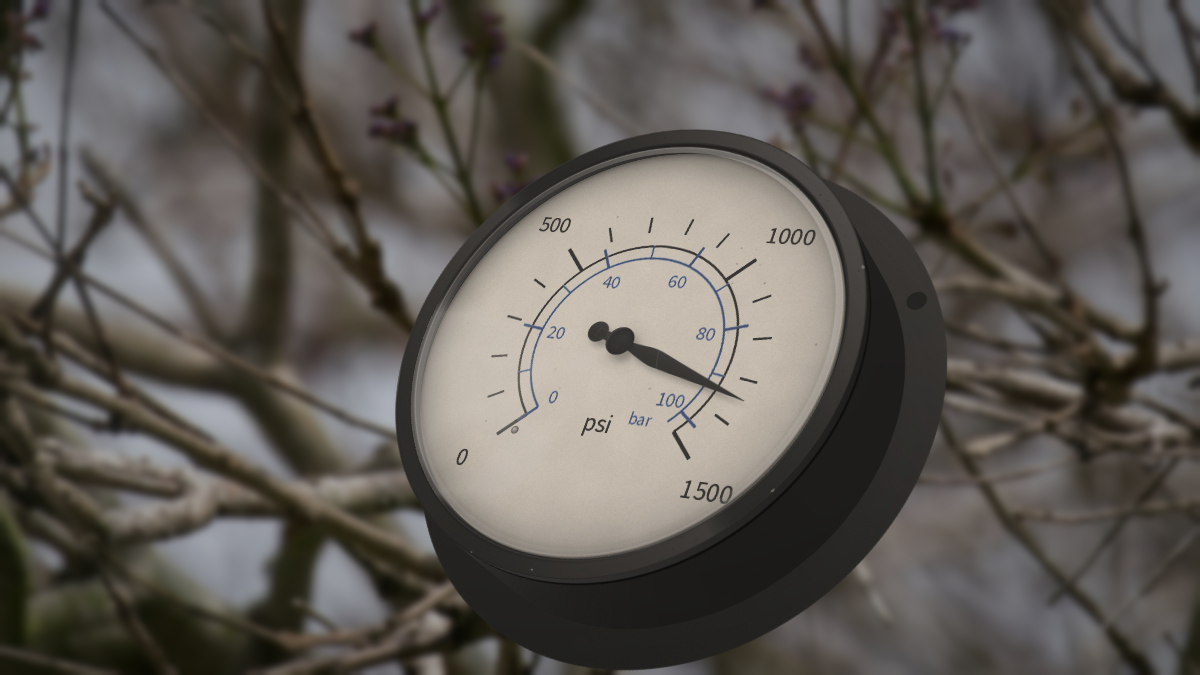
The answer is 1350 psi
